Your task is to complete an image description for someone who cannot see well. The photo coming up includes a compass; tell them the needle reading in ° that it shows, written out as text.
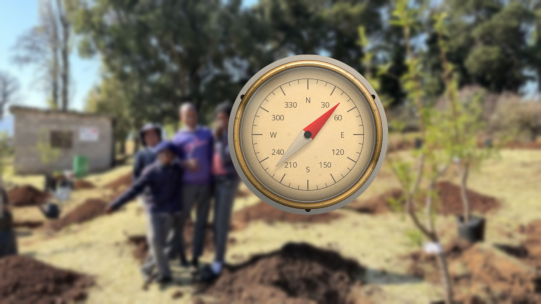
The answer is 45 °
